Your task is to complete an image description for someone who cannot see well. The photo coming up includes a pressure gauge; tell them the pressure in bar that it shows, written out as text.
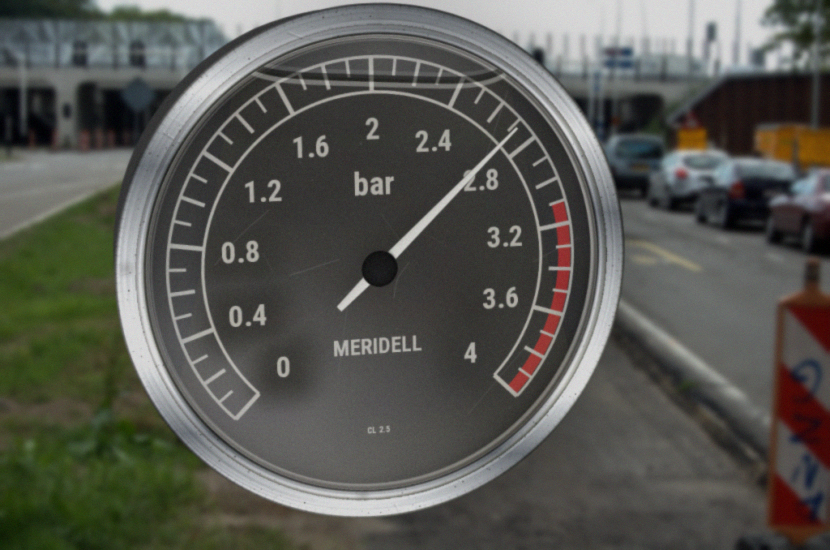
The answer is 2.7 bar
